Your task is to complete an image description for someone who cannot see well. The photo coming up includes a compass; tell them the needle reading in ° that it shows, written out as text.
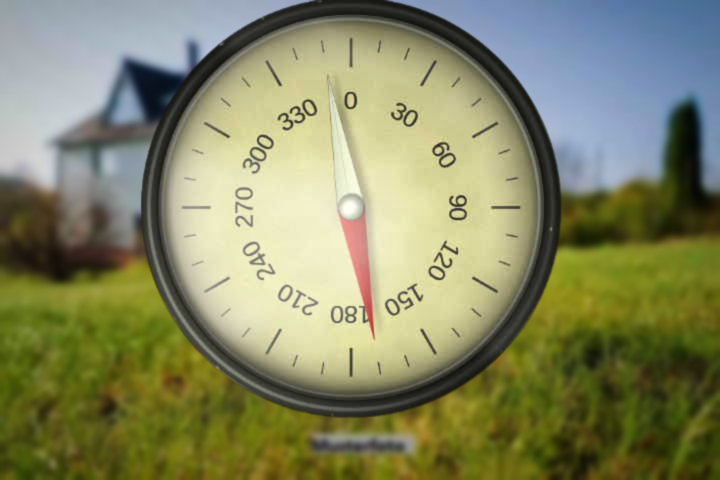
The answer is 170 °
